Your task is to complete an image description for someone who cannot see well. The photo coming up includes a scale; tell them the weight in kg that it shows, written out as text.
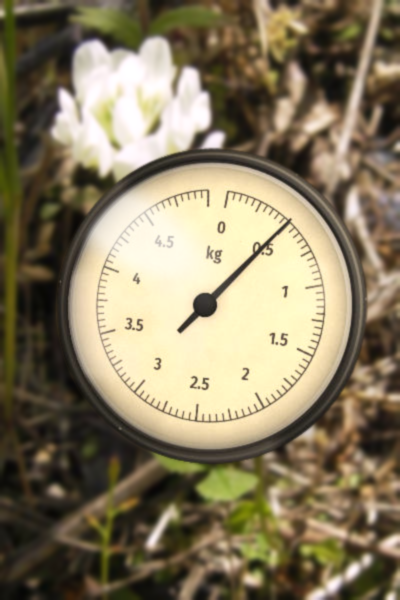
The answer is 0.5 kg
